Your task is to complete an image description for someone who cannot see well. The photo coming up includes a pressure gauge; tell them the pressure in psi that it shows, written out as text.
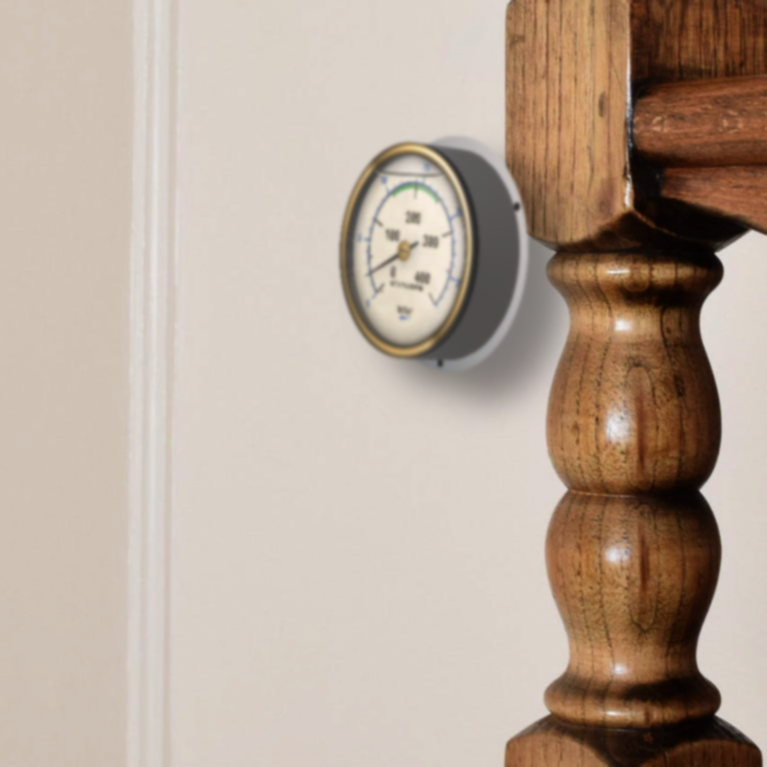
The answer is 25 psi
